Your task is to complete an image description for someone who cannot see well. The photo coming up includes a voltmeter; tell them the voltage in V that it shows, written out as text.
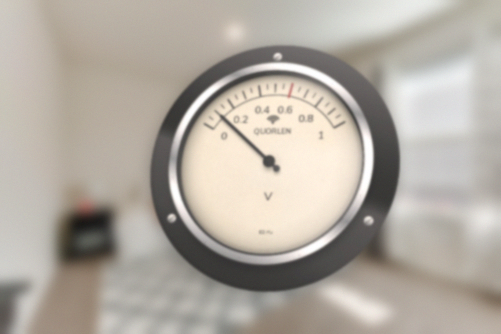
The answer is 0.1 V
